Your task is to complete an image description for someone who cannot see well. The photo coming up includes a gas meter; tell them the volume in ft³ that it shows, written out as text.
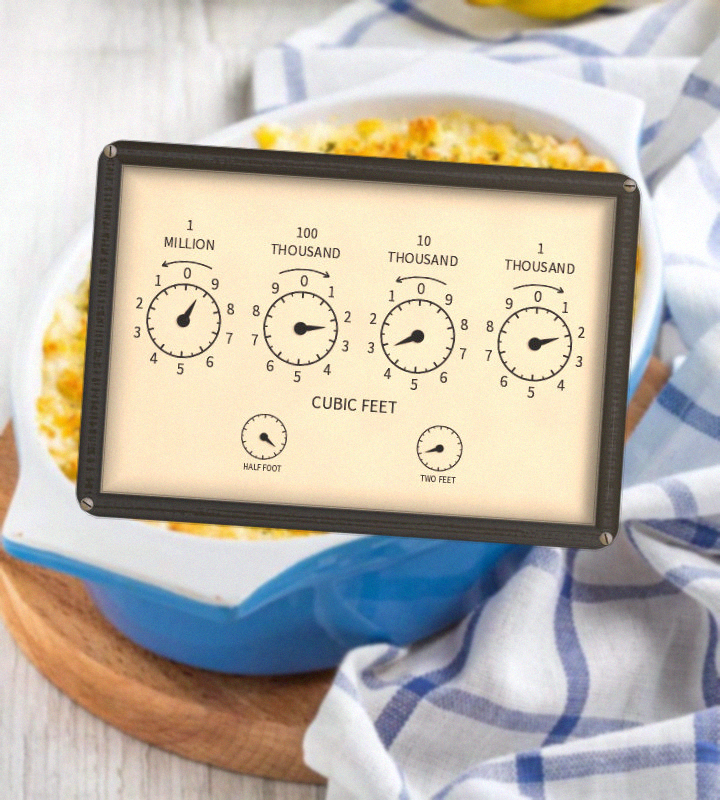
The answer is 923200 ft³
